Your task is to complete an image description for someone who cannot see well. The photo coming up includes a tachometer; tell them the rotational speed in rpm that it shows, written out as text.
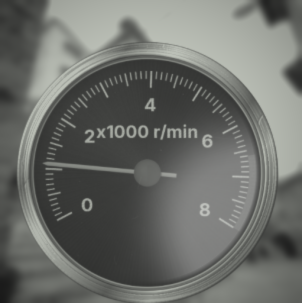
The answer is 1100 rpm
